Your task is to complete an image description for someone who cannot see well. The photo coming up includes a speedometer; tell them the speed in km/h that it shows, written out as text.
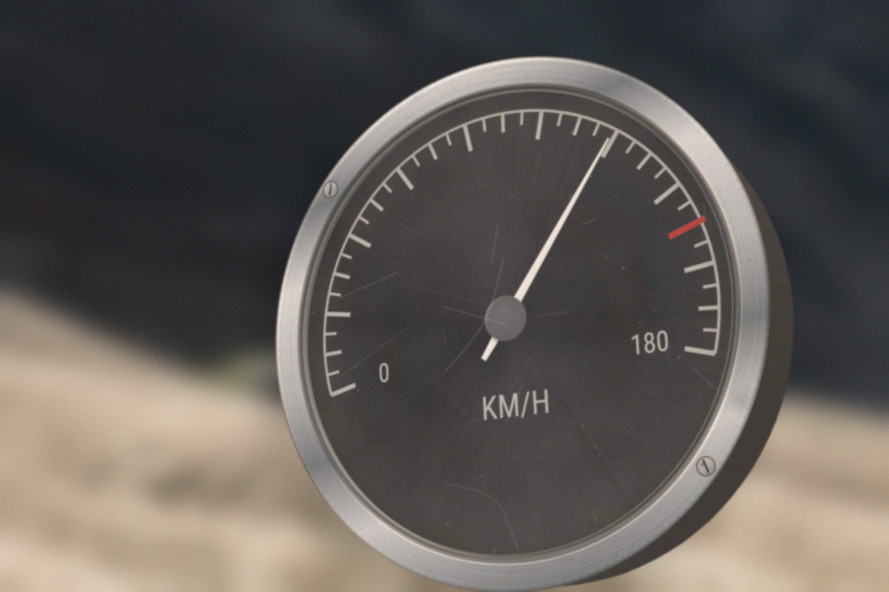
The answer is 120 km/h
